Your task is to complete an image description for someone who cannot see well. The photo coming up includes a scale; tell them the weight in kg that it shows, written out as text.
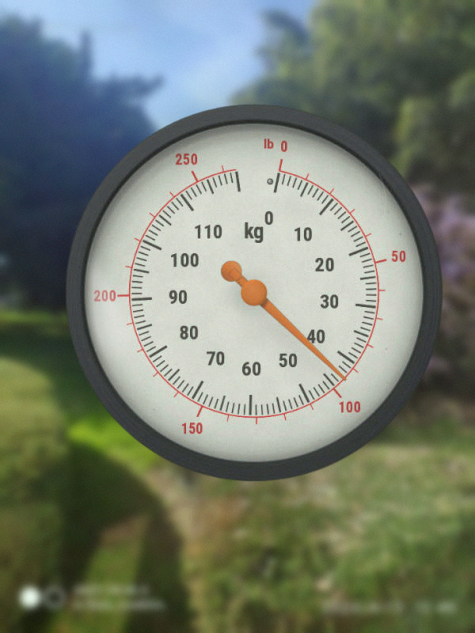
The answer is 43 kg
